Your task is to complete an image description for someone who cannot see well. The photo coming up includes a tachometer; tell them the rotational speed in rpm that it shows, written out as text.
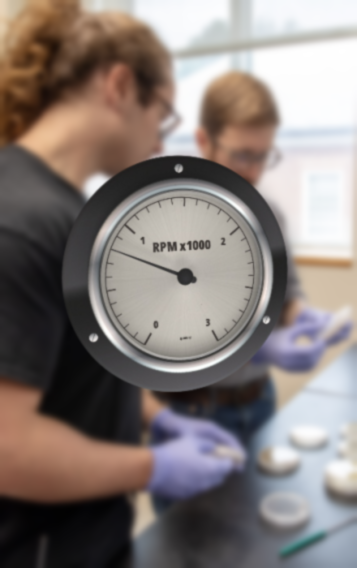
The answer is 800 rpm
